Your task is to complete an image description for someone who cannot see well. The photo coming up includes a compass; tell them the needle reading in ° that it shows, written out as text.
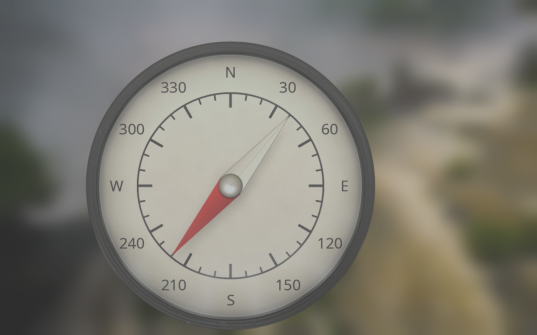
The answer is 220 °
